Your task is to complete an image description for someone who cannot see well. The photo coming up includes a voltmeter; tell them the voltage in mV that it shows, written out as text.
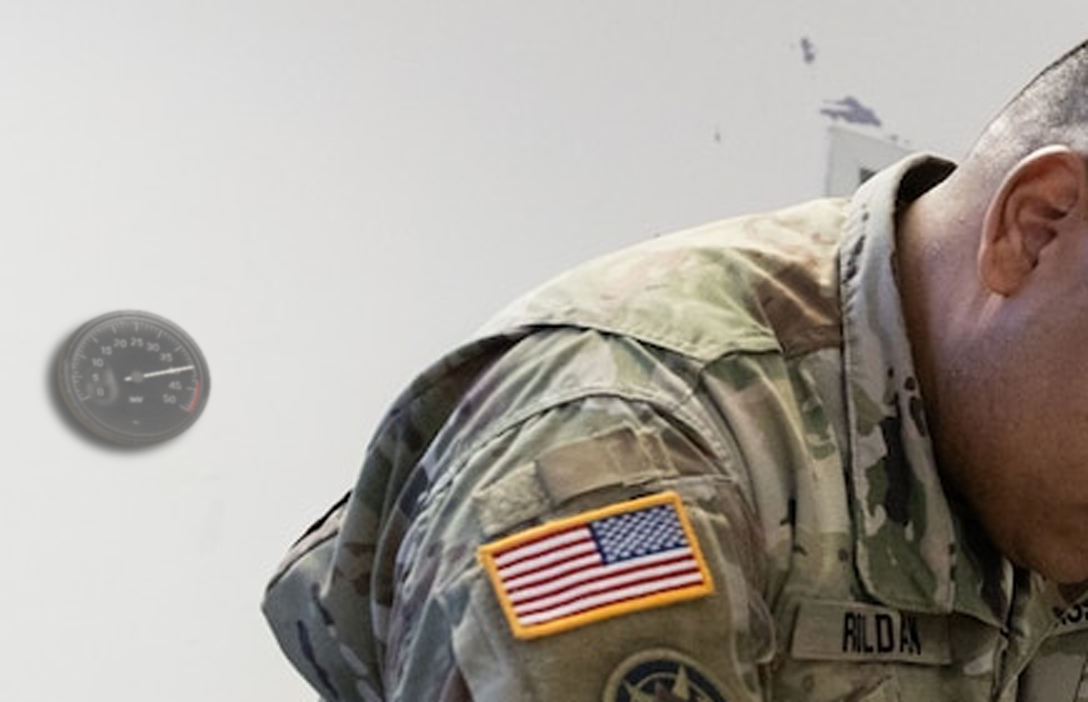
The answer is 40 mV
